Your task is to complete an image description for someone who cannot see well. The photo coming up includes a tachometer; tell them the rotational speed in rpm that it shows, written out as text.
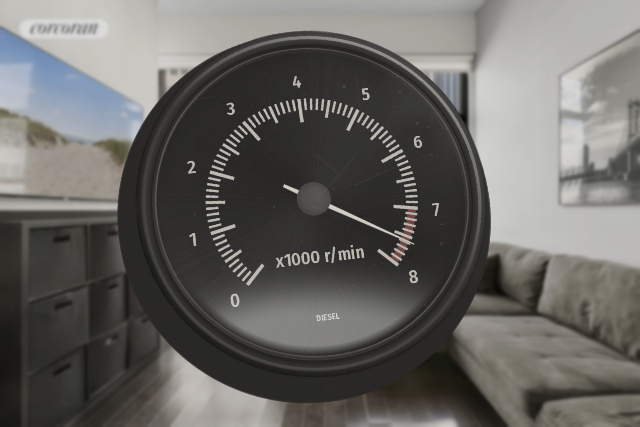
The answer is 7600 rpm
